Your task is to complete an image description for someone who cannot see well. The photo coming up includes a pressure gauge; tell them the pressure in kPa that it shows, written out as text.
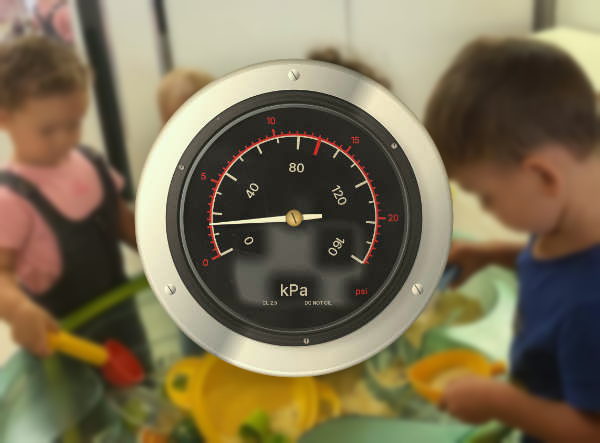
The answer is 15 kPa
